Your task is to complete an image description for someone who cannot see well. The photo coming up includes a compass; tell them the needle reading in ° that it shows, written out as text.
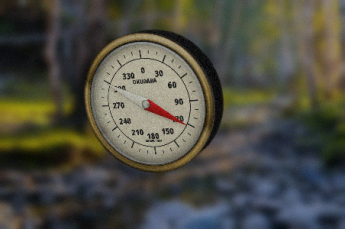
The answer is 120 °
